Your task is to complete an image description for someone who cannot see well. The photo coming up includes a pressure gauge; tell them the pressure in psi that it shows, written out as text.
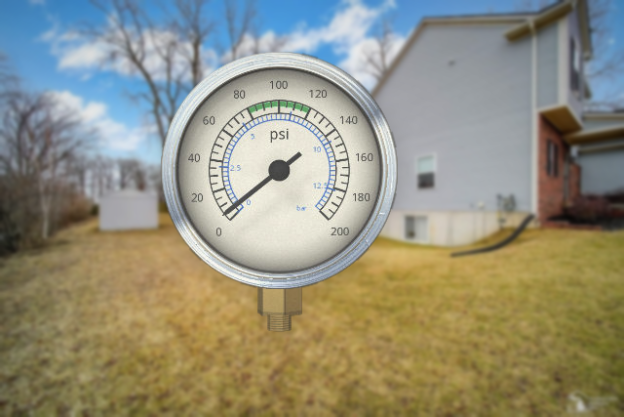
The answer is 5 psi
